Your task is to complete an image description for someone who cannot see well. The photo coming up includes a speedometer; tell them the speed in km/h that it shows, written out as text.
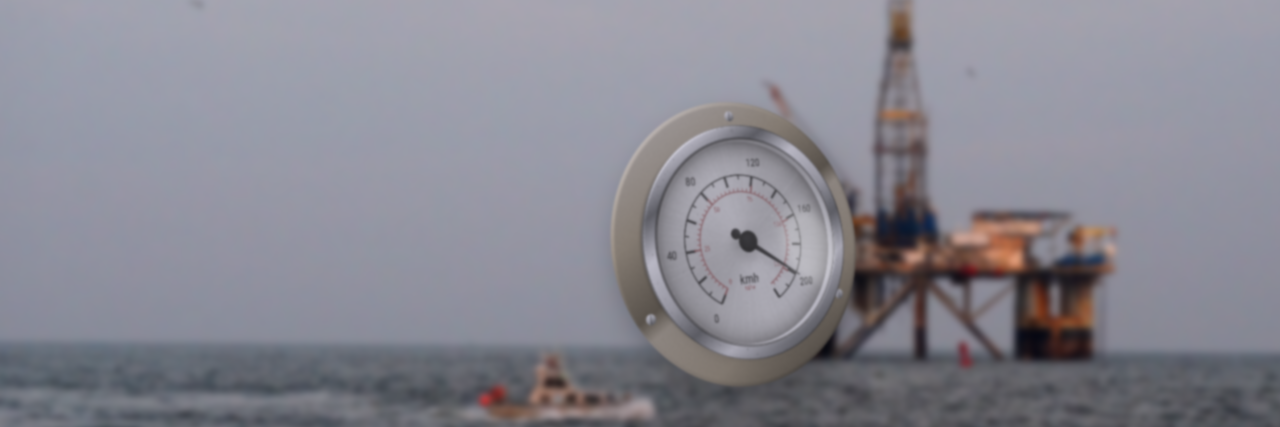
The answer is 200 km/h
